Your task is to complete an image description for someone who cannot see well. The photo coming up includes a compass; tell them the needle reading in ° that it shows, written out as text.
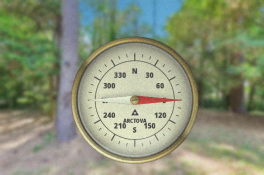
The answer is 90 °
